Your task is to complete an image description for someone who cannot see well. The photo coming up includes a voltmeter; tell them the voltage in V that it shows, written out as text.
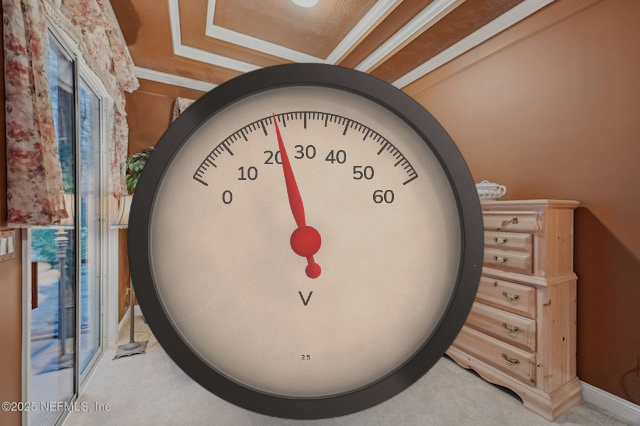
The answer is 23 V
